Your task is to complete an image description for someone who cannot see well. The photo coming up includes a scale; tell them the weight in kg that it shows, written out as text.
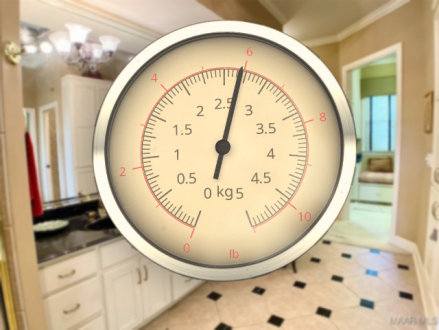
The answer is 2.7 kg
